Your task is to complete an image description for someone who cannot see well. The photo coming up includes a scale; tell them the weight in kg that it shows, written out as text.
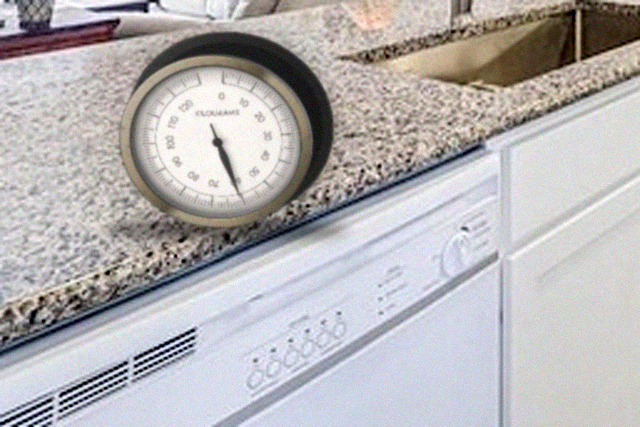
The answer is 60 kg
